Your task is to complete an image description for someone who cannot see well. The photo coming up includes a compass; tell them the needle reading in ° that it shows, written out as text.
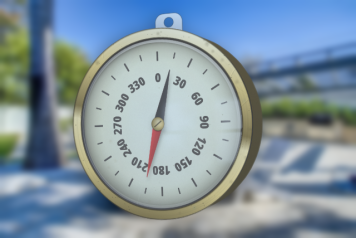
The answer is 195 °
